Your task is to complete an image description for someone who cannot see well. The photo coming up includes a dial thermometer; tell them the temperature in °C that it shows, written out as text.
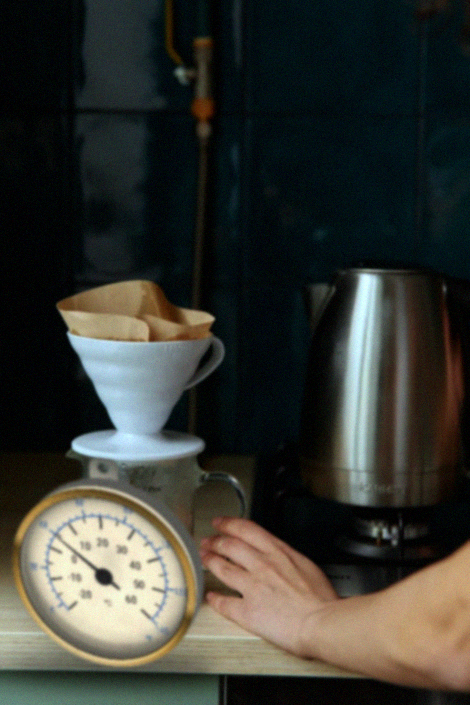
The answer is 5 °C
